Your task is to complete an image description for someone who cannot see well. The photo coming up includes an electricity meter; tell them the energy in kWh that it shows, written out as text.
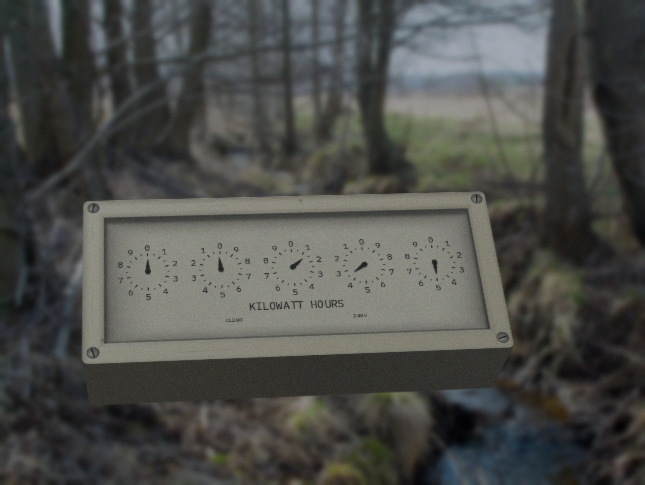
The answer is 135 kWh
